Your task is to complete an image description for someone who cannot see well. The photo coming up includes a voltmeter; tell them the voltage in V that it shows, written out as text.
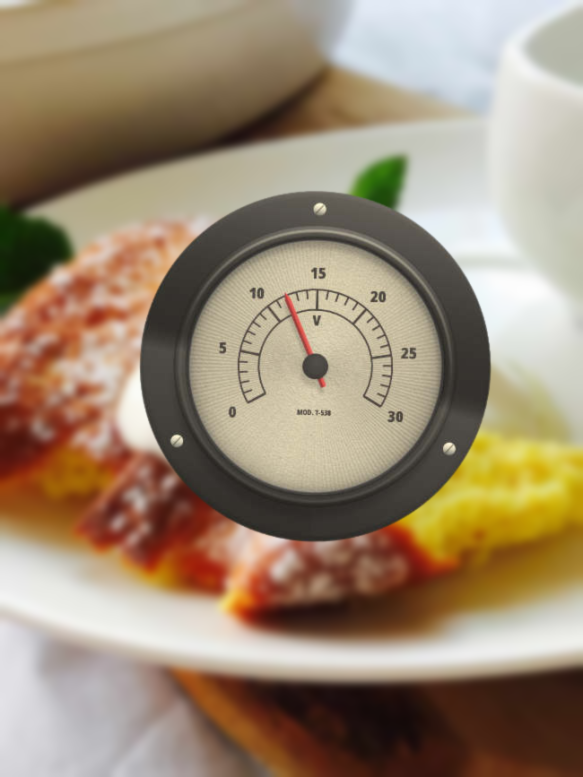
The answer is 12 V
